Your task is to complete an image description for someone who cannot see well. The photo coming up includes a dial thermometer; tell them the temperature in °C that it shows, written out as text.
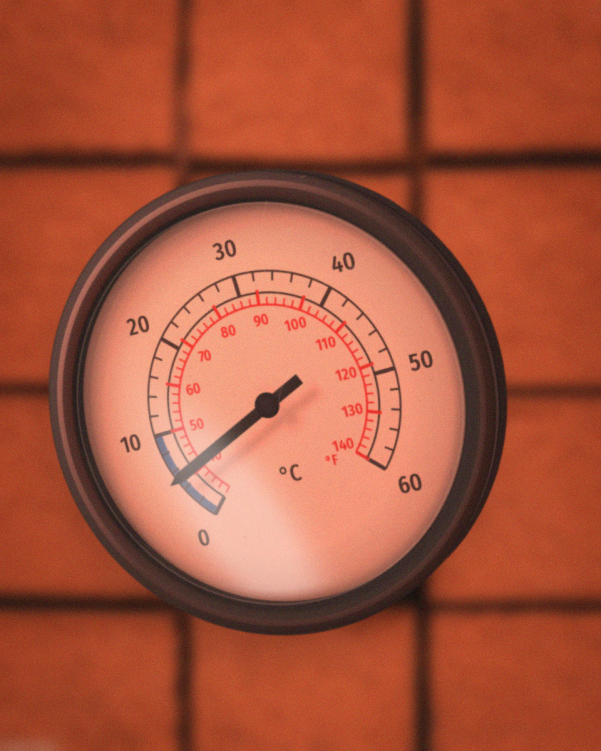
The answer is 5 °C
